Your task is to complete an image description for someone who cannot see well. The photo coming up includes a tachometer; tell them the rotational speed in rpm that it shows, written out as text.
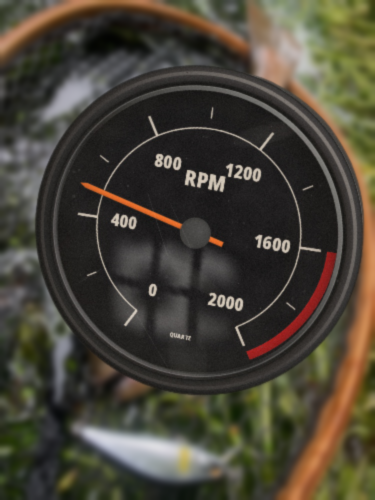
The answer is 500 rpm
